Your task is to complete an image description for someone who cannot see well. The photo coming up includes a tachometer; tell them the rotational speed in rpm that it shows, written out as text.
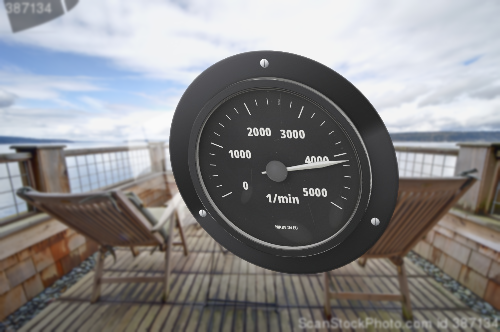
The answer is 4100 rpm
